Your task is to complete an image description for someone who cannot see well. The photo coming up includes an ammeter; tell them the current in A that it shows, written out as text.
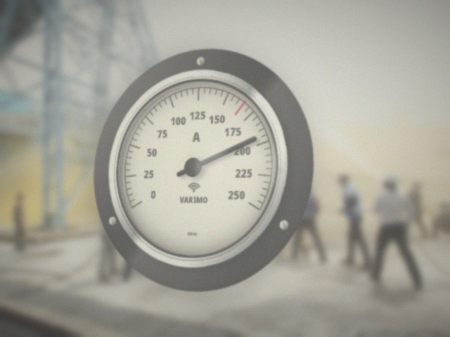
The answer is 195 A
